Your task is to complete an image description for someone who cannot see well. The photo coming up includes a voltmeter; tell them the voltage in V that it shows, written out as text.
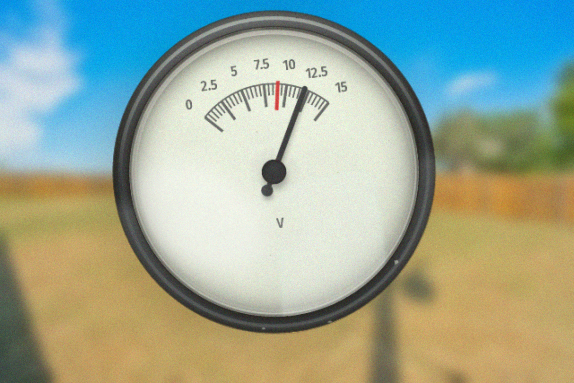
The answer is 12 V
